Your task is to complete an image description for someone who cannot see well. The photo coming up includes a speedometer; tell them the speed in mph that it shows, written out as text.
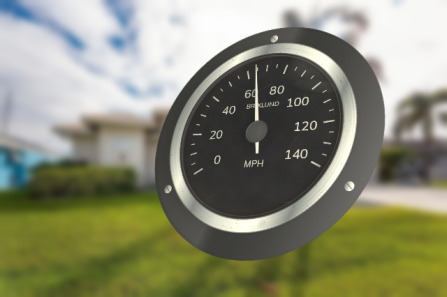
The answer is 65 mph
